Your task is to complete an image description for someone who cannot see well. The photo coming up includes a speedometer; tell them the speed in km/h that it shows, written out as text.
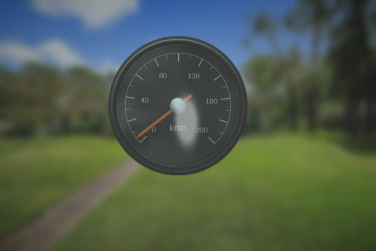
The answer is 5 km/h
